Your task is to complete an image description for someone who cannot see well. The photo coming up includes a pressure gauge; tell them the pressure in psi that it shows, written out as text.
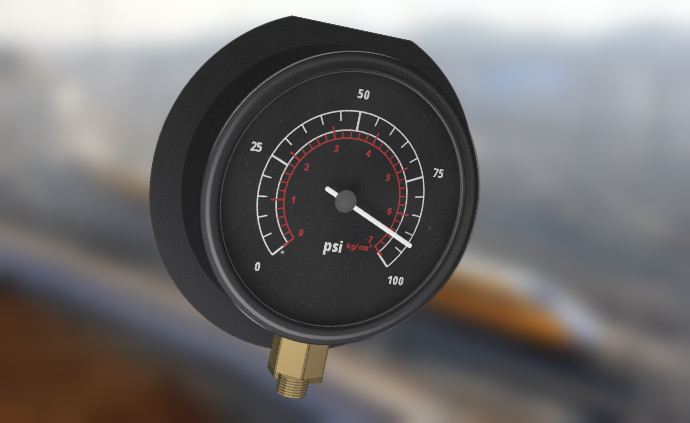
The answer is 92.5 psi
